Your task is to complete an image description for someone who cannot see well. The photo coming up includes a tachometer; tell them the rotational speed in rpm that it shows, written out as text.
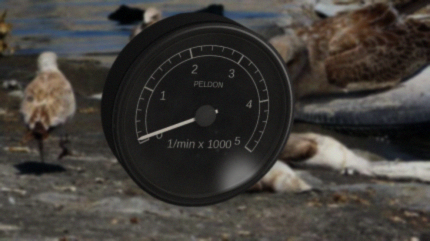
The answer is 100 rpm
